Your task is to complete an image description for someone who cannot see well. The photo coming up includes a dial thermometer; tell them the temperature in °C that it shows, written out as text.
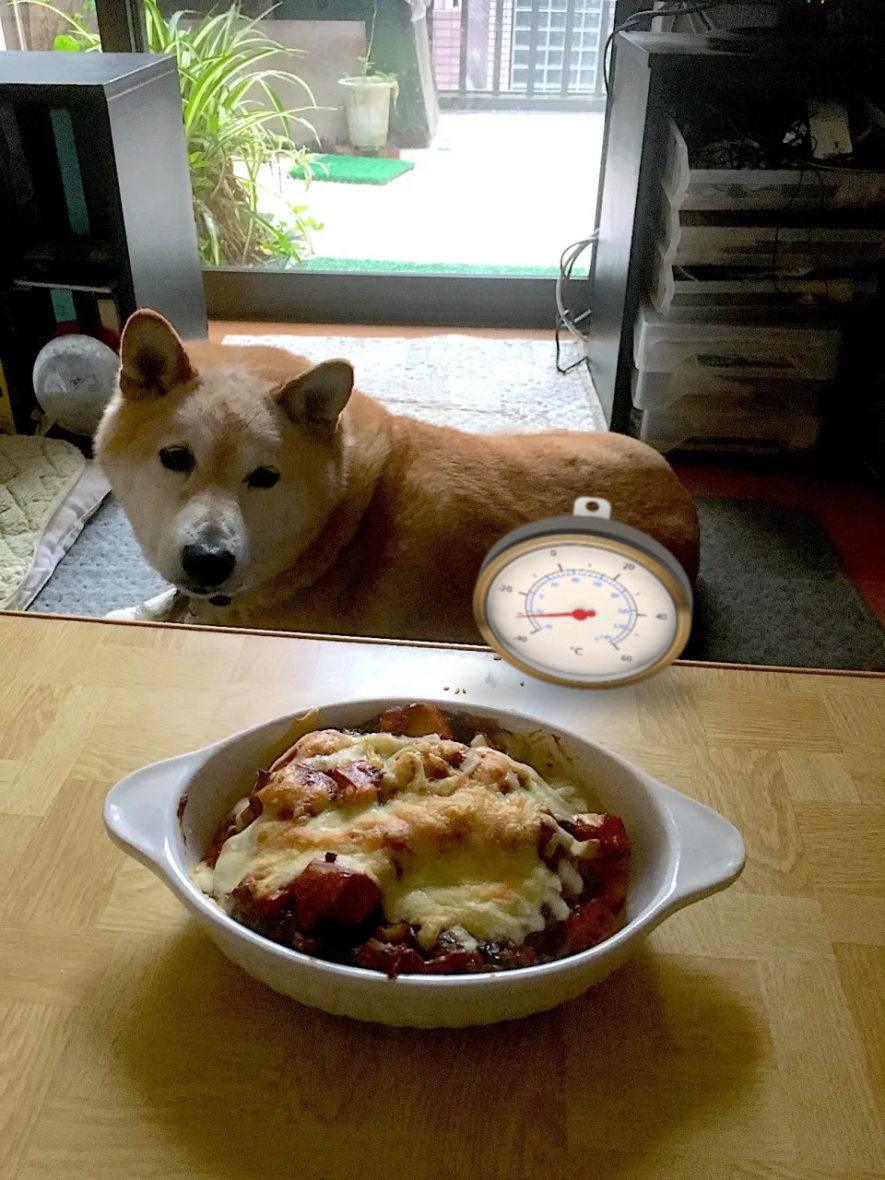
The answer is -30 °C
